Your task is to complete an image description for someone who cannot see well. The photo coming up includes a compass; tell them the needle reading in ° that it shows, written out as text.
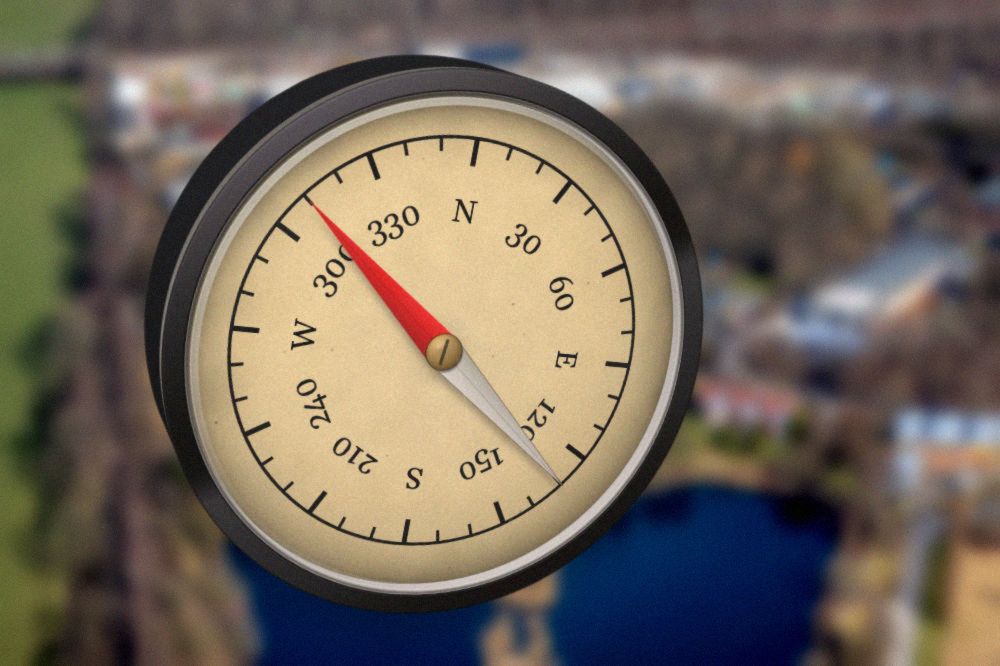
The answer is 310 °
